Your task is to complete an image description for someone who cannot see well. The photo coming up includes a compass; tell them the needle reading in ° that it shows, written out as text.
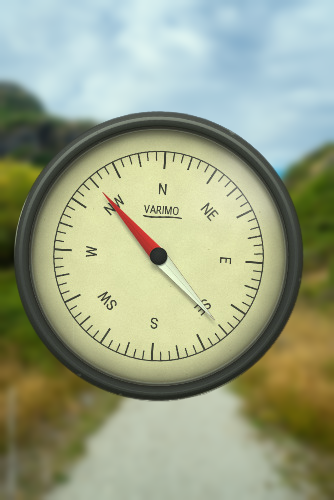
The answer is 315 °
